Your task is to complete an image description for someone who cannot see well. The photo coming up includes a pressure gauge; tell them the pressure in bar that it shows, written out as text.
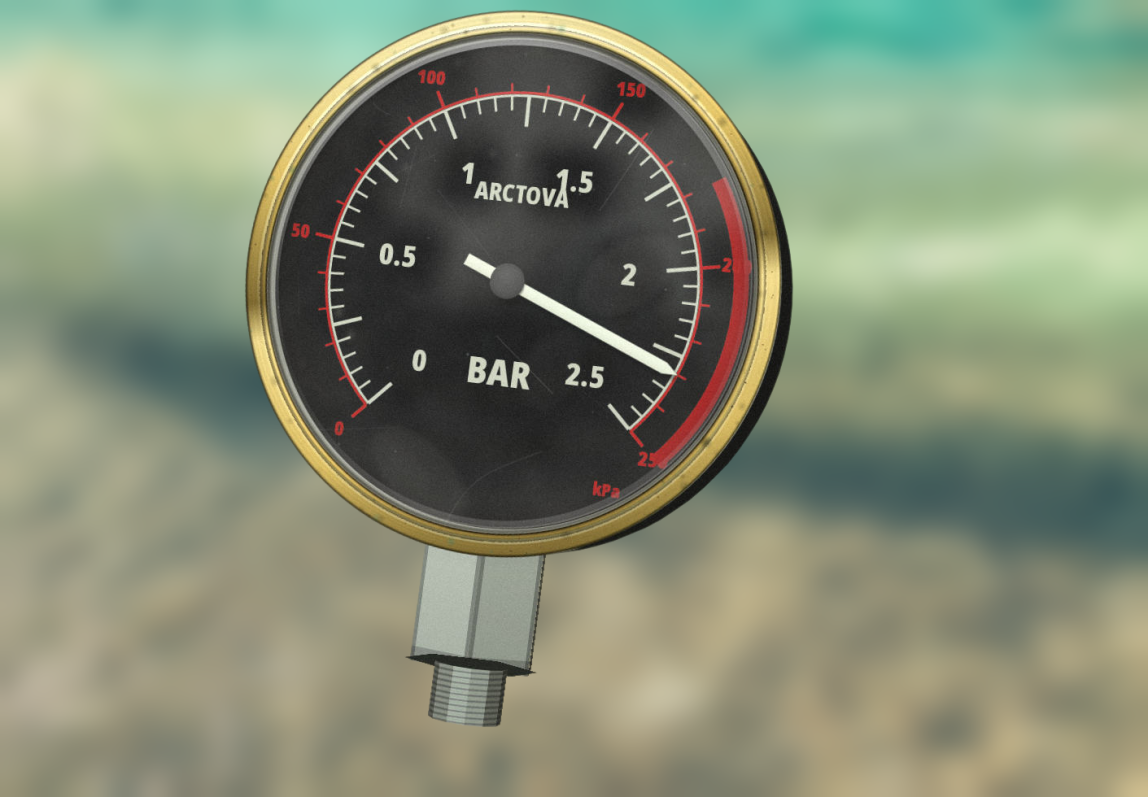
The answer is 2.3 bar
